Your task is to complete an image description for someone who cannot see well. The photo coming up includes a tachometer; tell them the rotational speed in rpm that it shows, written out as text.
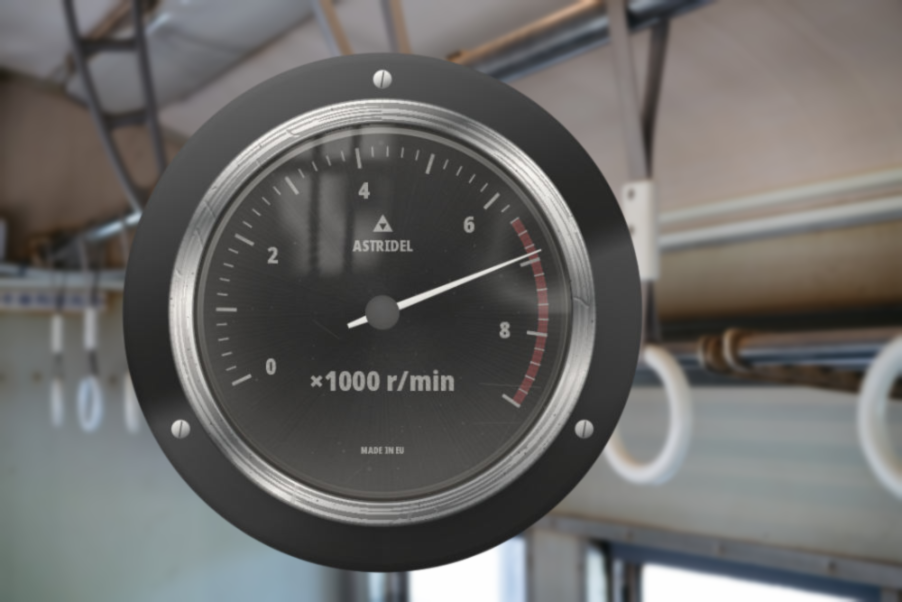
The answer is 6900 rpm
